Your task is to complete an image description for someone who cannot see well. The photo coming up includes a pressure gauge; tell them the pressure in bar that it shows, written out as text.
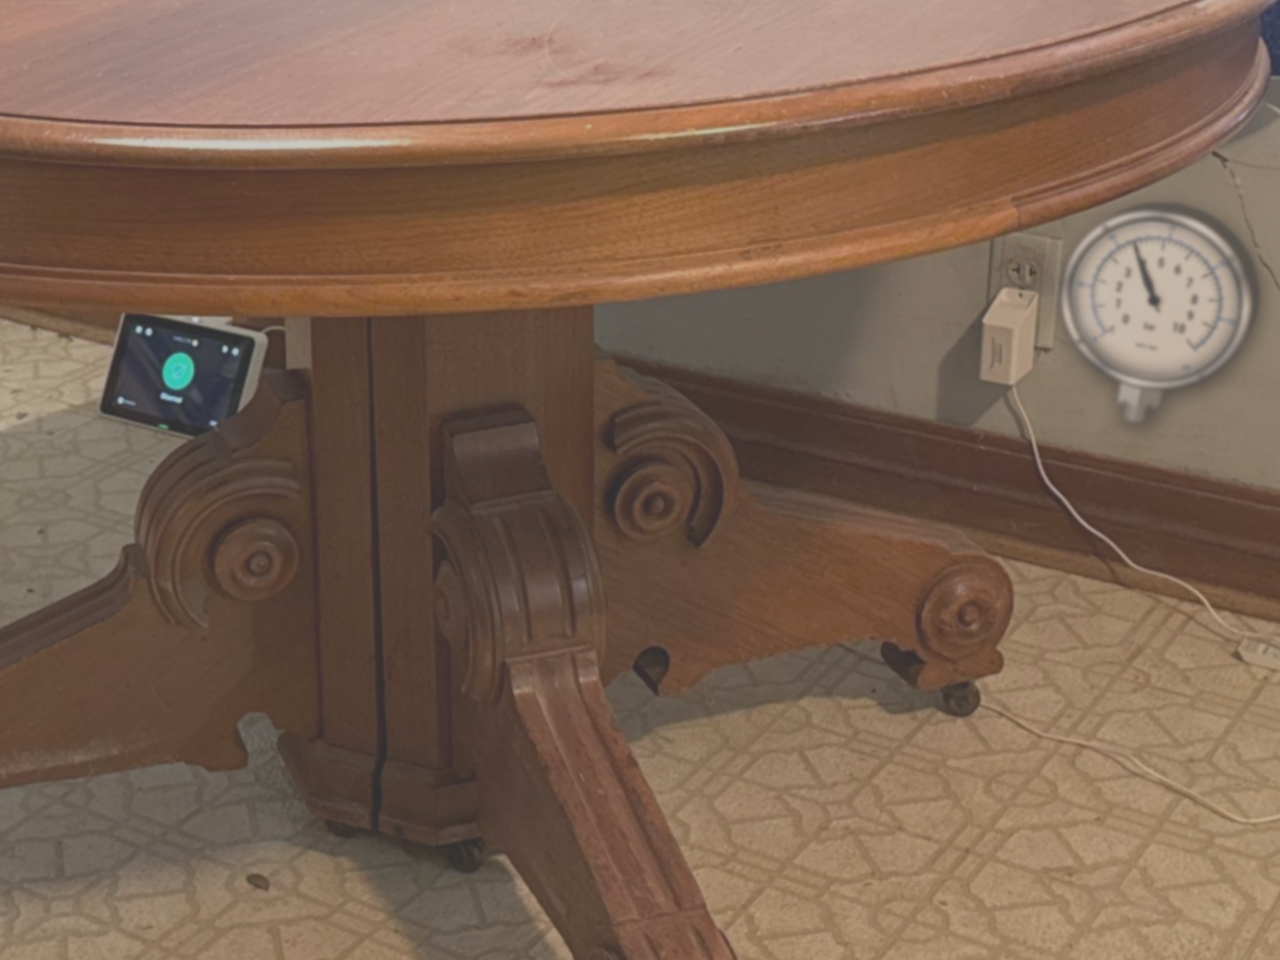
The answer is 4 bar
